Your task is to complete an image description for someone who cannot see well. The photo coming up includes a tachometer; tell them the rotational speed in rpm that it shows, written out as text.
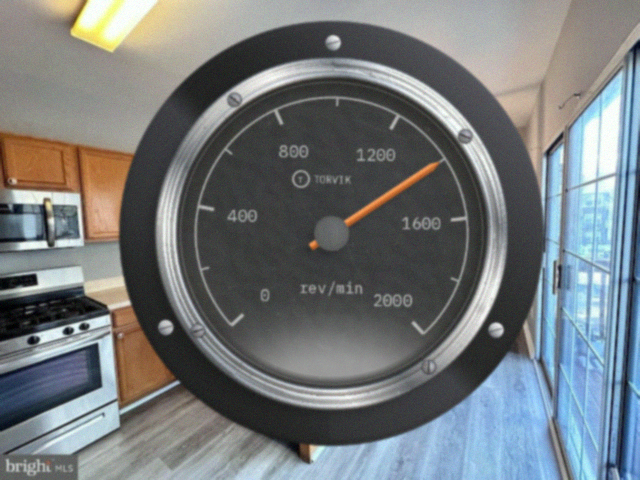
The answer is 1400 rpm
